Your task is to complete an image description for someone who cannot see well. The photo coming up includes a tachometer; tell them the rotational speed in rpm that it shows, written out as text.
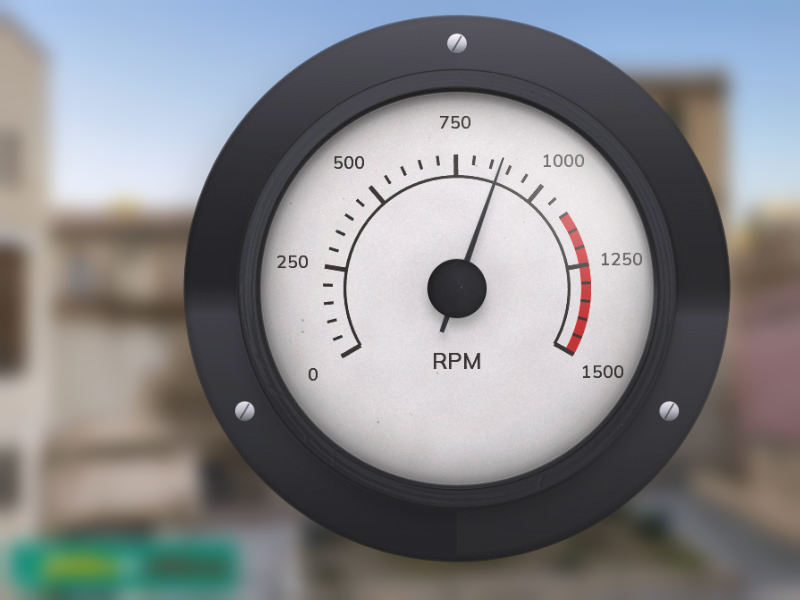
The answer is 875 rpm
